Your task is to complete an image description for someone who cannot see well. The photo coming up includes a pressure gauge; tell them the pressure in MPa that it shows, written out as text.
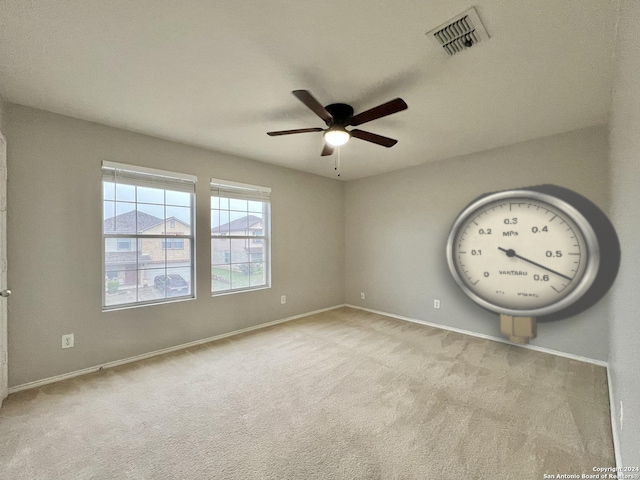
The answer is 0.56 MPa
